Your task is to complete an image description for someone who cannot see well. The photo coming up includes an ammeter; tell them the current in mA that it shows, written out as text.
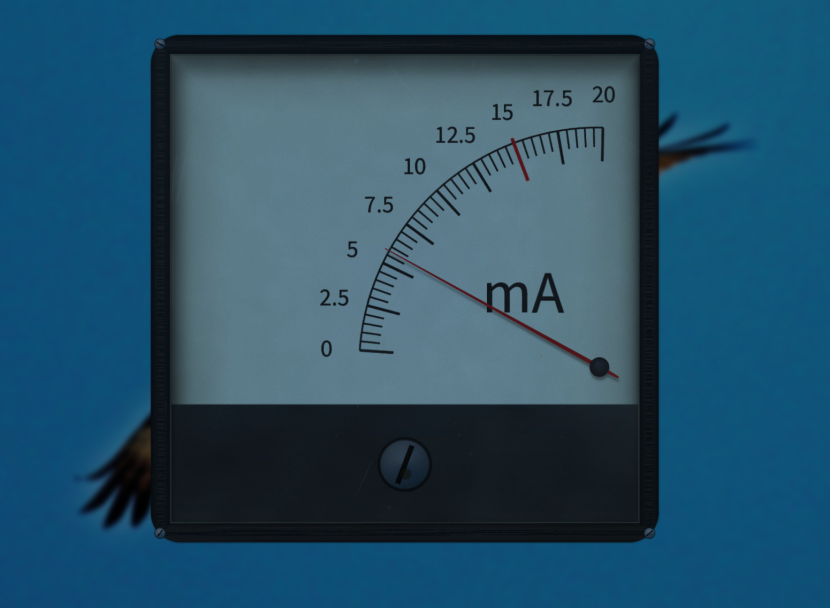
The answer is 5.75 mA
